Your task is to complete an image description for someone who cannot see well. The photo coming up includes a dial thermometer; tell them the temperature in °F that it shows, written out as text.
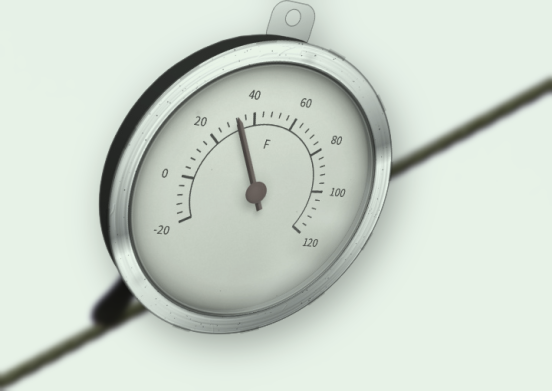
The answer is 32 °F
